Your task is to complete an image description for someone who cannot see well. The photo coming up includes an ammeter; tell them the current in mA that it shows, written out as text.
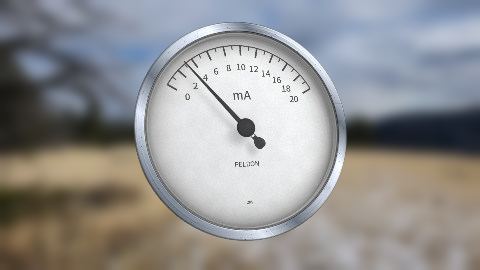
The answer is 3 mA
